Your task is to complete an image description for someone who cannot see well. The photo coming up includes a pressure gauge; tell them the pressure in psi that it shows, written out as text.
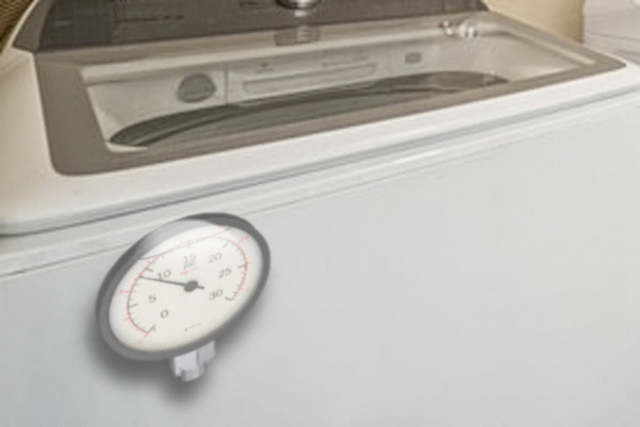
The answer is 9 psi
